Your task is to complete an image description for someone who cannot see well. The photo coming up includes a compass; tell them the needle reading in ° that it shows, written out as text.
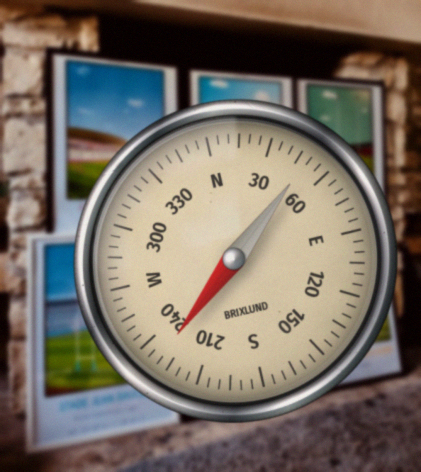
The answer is 230 °
